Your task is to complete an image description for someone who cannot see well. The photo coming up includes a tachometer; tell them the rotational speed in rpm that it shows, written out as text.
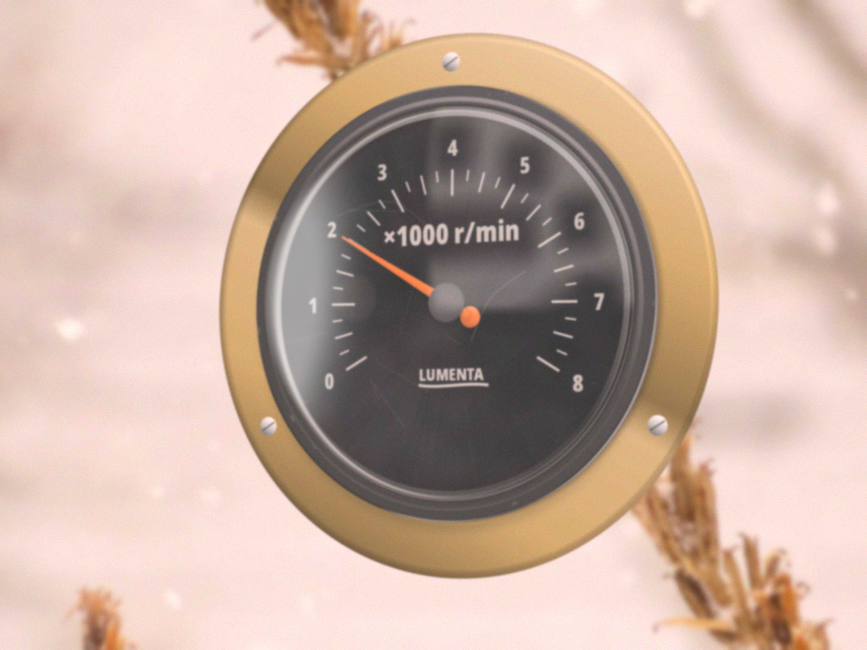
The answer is 2000 rpm
